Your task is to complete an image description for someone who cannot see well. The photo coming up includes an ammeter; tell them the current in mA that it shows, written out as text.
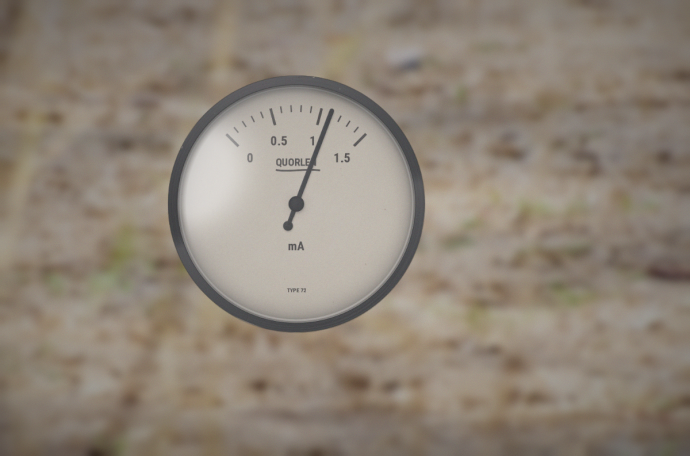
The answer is 1.1 mA
